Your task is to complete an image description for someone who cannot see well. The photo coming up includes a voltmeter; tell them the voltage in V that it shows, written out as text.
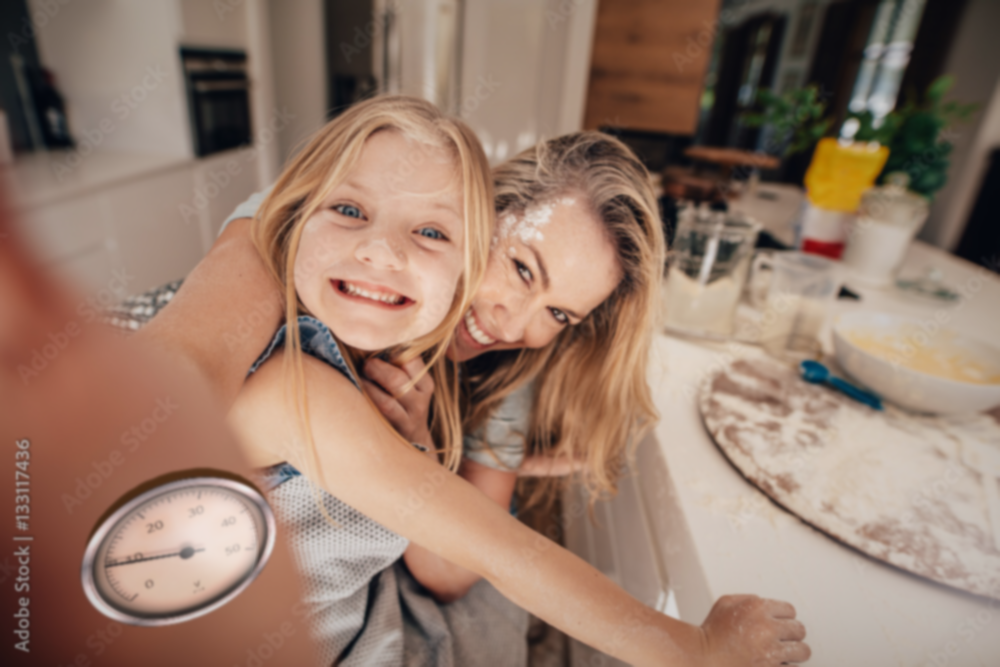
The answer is 10 V
